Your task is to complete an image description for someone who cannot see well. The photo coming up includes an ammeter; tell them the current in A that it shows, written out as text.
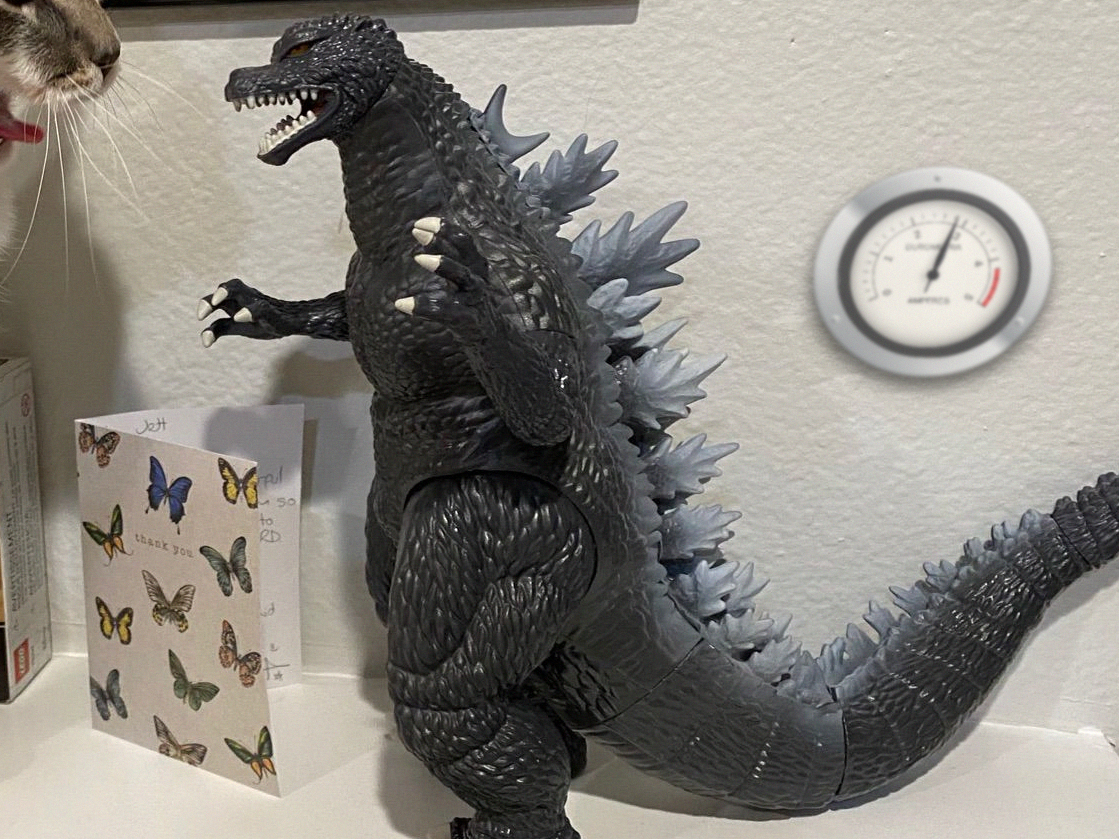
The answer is 2.8 A
